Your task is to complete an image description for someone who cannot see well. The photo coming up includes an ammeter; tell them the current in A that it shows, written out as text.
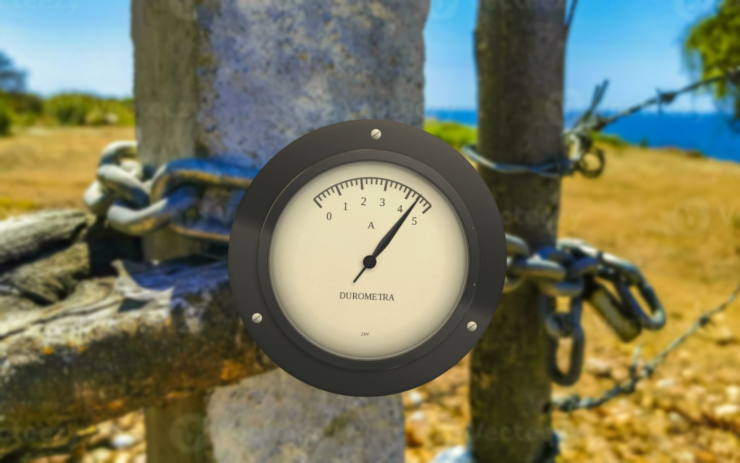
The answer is 4.4 A
